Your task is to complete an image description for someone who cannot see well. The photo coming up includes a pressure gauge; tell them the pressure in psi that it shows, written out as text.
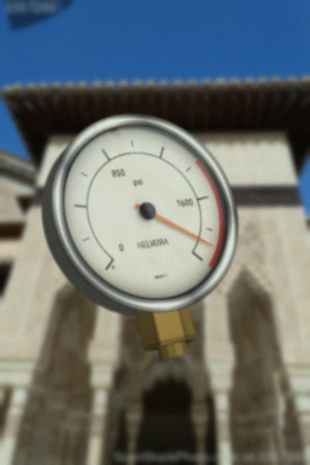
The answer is 1900 psi
